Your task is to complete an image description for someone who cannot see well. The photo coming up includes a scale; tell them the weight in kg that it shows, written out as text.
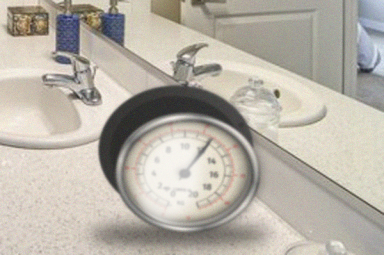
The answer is 12 kg
